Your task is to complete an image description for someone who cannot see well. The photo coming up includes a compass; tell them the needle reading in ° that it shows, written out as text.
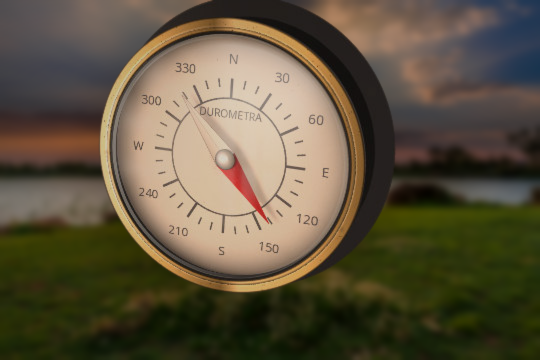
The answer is 140 °
